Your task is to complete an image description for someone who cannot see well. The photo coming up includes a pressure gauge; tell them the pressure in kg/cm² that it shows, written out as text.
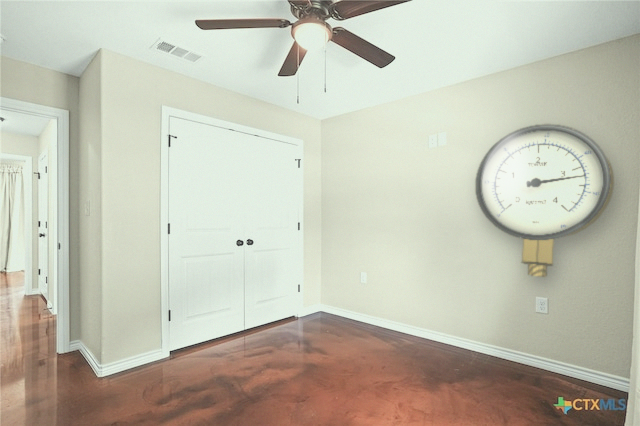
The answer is 3.2 kg/cm²
